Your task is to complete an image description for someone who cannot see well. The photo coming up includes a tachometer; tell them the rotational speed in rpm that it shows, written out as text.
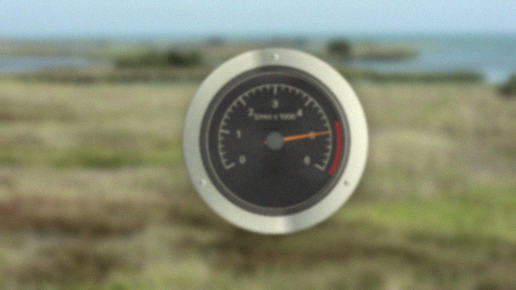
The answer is 5000 rpm
